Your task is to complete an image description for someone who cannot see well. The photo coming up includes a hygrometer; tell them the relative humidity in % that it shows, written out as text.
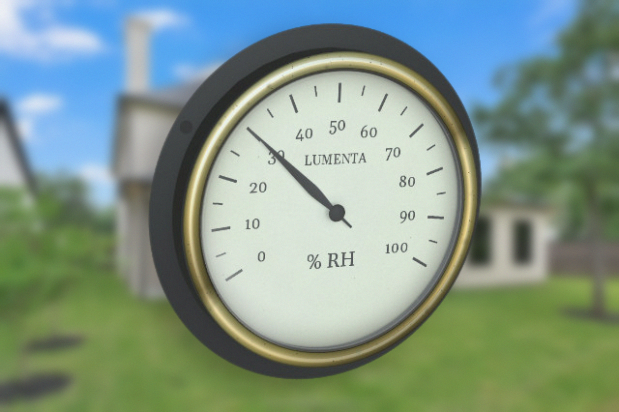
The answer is 30 %
